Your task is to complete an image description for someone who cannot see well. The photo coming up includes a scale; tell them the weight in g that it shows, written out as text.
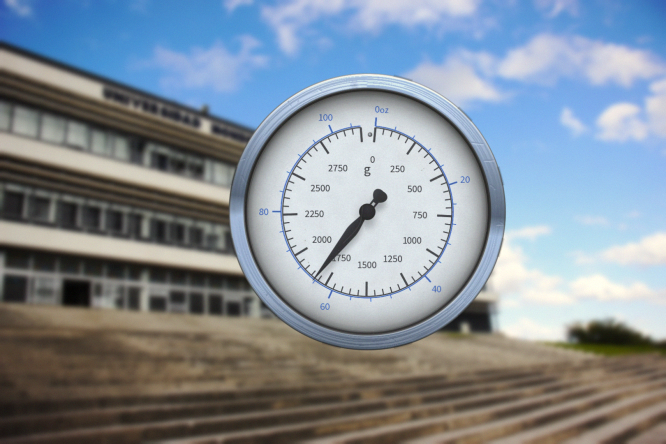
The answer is 1825 g
